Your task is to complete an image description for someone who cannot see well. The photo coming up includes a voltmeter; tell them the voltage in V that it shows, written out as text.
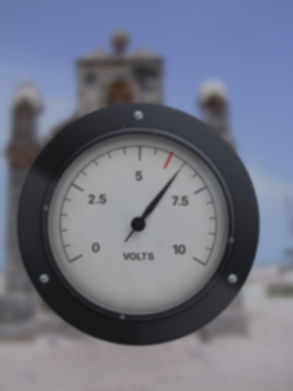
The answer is 6.5 V
